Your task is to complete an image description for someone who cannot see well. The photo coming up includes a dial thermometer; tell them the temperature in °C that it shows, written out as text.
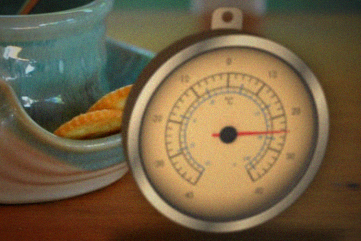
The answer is 24 °C
